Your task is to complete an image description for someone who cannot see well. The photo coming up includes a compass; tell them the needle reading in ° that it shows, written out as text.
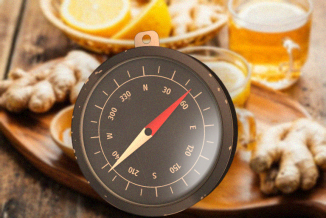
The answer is 52.5 °
